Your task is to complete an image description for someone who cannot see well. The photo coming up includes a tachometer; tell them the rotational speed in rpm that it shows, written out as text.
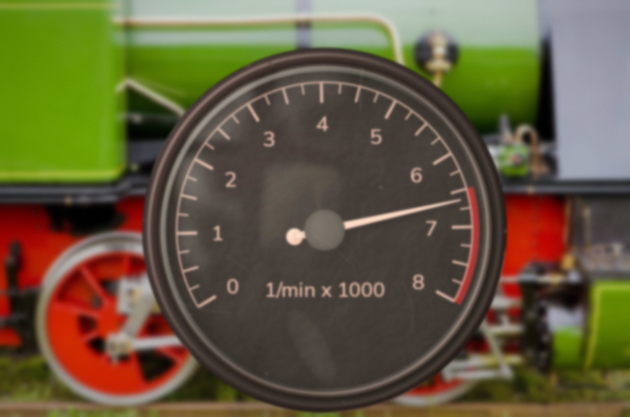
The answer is 6625 rpm
